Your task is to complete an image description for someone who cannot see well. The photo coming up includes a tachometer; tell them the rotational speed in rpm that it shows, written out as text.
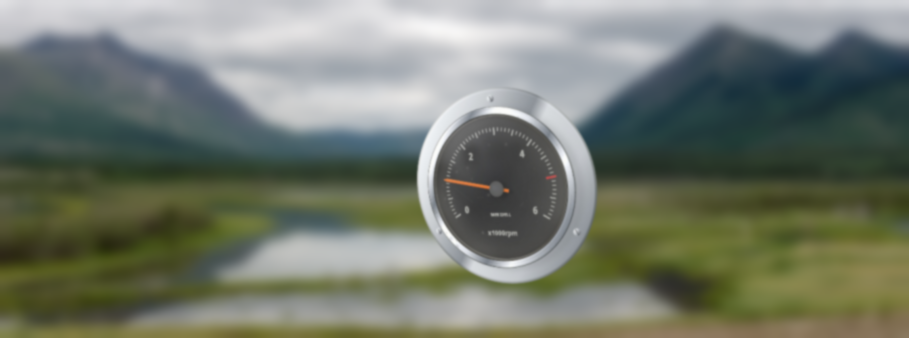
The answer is 1000 rpm
